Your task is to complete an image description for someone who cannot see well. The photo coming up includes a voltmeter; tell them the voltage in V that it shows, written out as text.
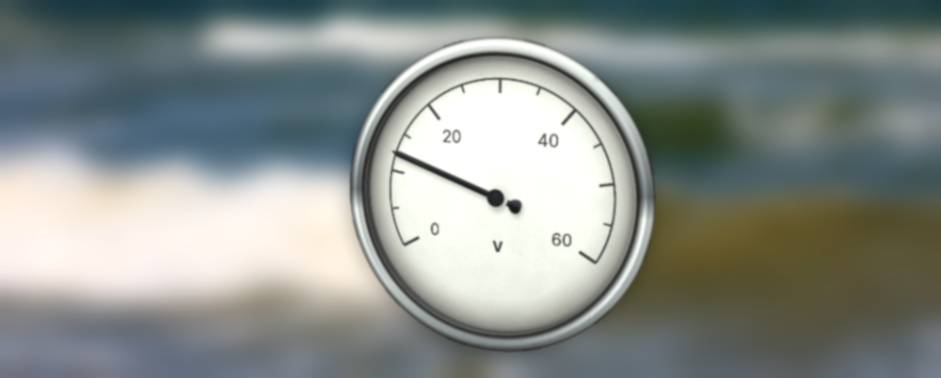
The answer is 12.5 V
